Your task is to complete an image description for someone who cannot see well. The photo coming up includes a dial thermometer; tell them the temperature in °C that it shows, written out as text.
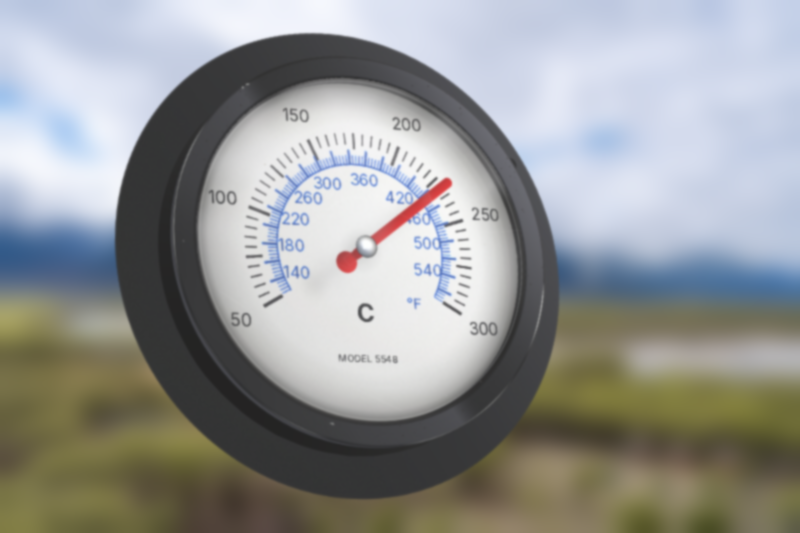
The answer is 230 °C
